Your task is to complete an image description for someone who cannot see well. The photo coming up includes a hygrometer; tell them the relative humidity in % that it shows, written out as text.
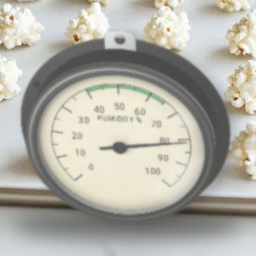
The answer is 80 %
